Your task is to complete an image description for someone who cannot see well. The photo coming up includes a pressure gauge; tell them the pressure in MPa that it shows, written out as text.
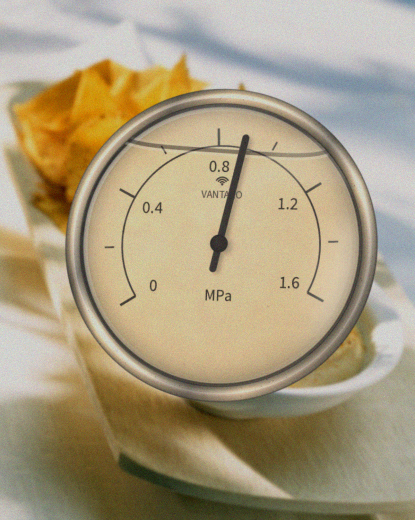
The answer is 0.9 MPa
